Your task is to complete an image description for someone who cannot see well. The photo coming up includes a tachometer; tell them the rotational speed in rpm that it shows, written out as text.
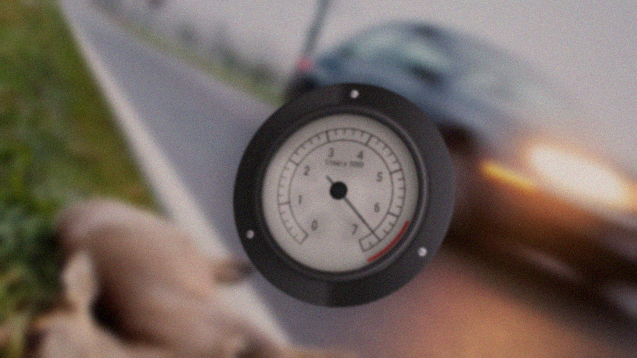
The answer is 6600 rpm
